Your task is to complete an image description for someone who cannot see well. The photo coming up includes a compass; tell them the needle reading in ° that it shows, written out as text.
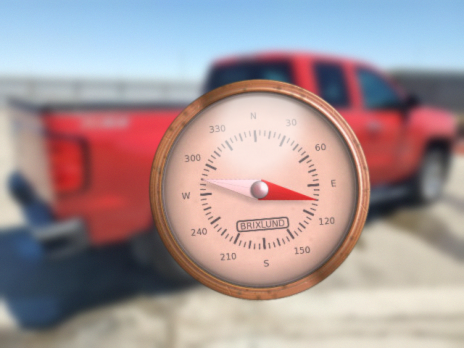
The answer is 105 °
